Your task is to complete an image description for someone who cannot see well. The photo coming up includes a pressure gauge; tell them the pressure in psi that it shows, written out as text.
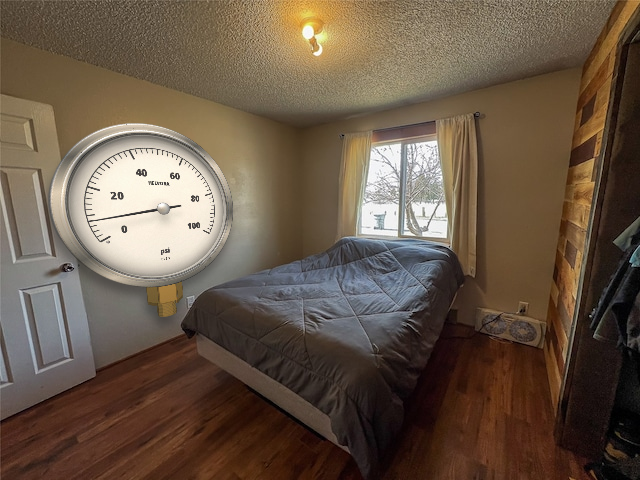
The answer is 8 psi
